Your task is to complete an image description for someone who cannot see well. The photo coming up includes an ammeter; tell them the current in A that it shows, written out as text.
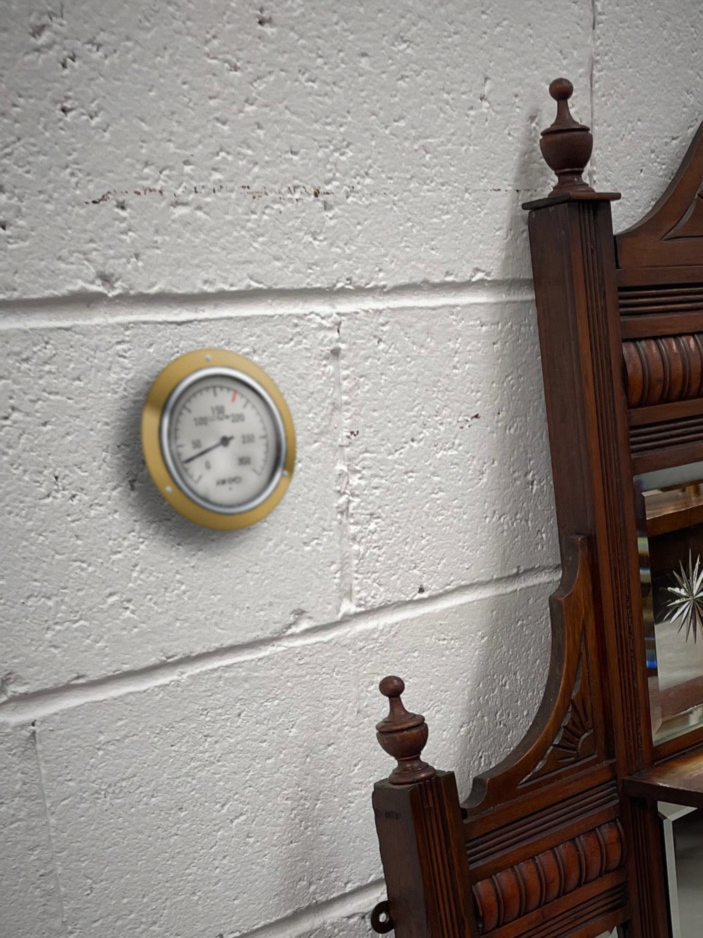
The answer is 30 A
